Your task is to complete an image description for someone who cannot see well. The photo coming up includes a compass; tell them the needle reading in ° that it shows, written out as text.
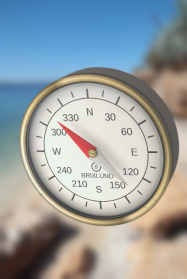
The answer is 315 °
